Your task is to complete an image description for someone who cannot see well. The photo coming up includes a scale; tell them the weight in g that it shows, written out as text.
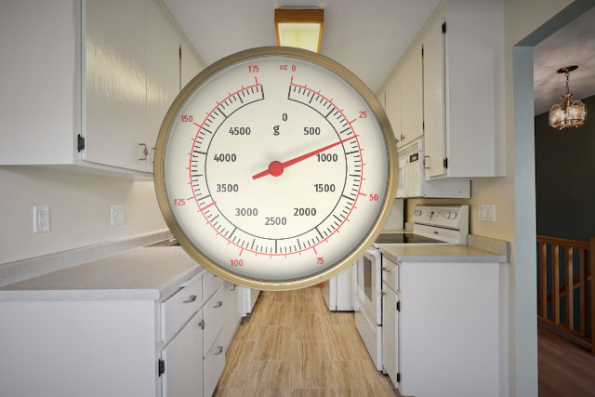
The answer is 850 g
